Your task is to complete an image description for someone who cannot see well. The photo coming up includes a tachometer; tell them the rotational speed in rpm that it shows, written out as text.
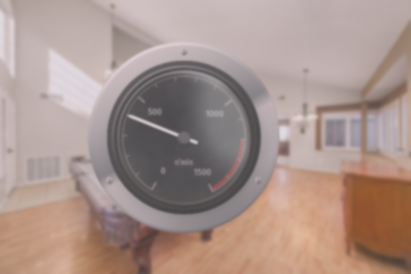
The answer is 400 rpm
